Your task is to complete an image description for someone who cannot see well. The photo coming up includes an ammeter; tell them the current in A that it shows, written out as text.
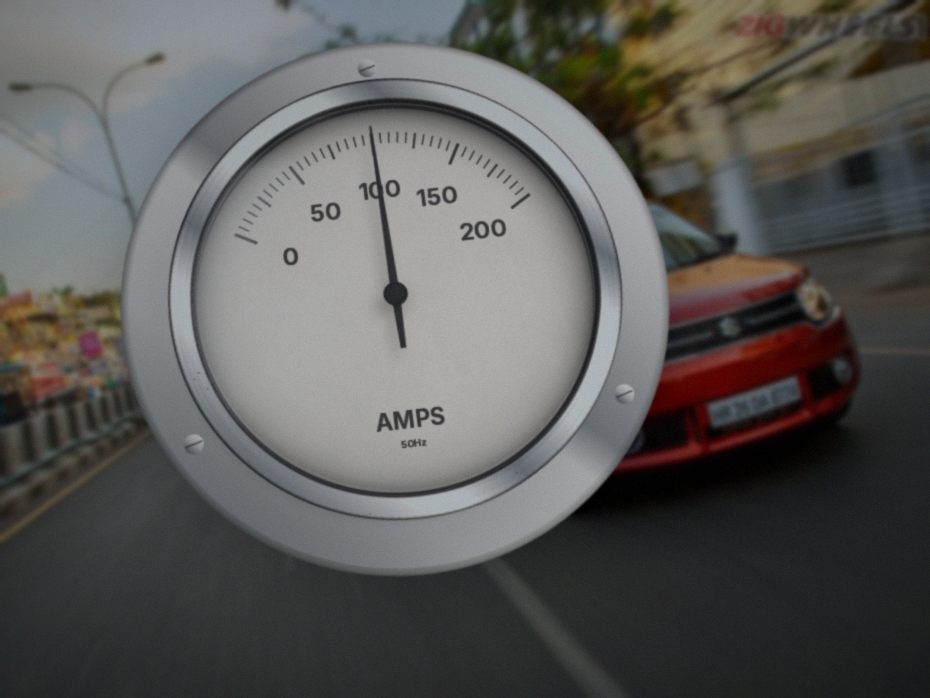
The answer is 100 A
